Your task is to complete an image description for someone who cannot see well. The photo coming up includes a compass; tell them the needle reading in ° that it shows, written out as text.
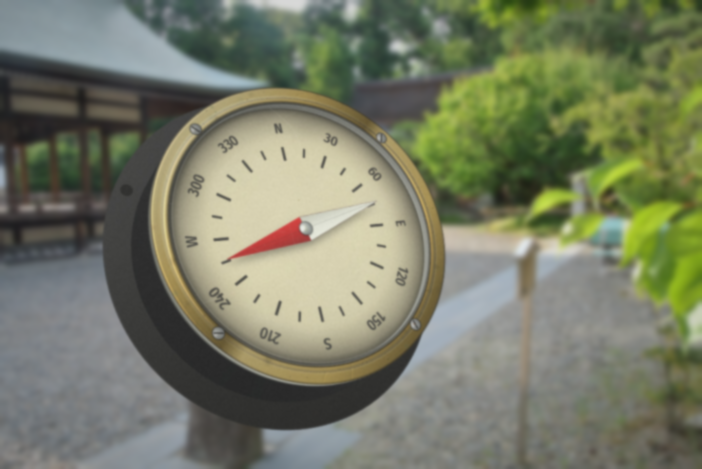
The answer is 255 °
